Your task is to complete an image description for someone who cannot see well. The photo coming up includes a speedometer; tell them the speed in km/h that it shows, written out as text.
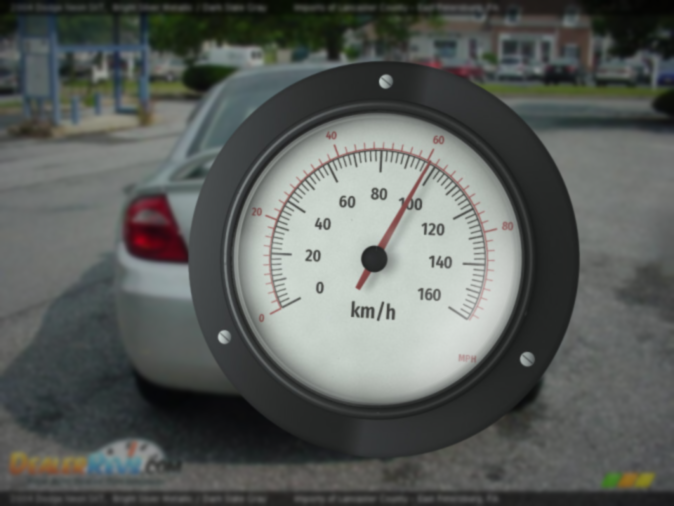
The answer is 98 km/h
